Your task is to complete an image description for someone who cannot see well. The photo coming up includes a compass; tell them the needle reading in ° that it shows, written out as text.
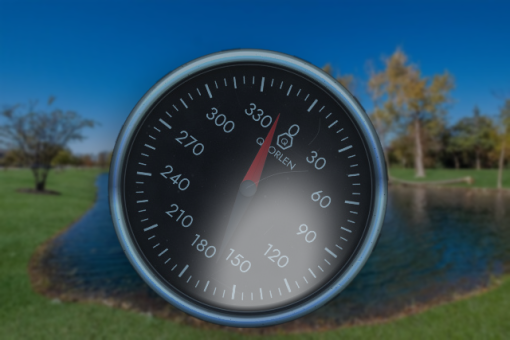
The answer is 345 °
